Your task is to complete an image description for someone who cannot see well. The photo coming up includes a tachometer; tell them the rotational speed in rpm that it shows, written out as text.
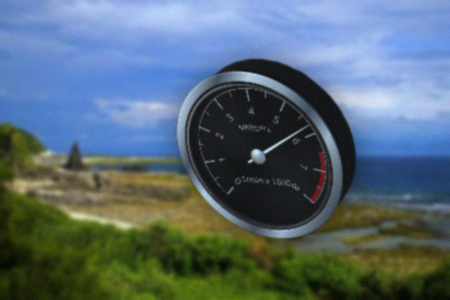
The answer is 5750 rpm
